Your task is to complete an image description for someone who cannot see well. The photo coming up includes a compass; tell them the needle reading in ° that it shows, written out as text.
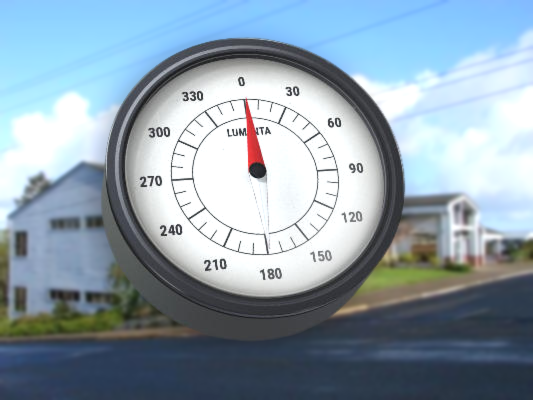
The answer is 0 °
